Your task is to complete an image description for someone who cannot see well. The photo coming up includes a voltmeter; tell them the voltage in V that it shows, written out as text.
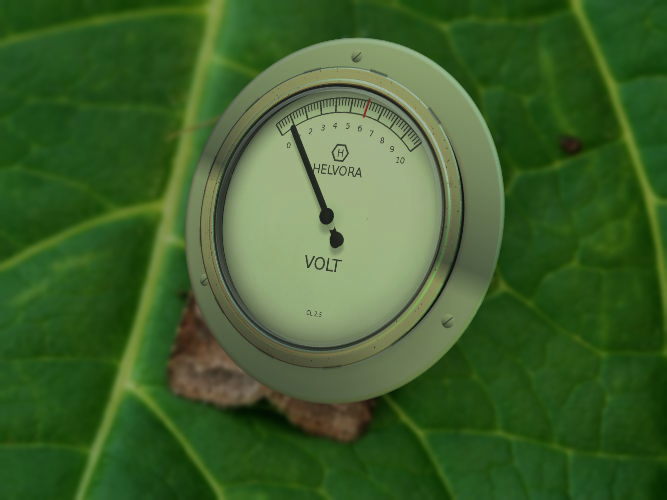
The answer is 1 V
